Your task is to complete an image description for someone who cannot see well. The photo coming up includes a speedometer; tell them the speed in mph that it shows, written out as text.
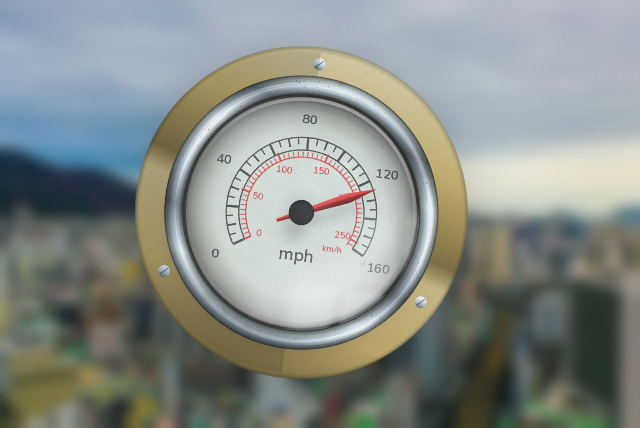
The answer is 125 mph
